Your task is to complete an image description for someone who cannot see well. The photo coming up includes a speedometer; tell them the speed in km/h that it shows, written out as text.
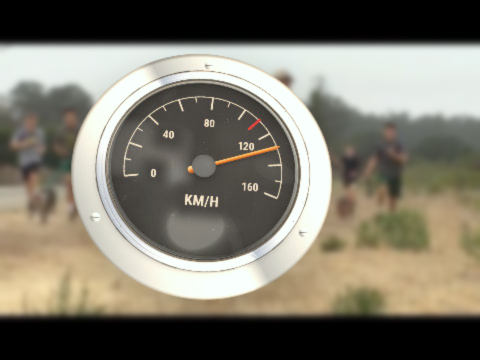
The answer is 130 km/h
